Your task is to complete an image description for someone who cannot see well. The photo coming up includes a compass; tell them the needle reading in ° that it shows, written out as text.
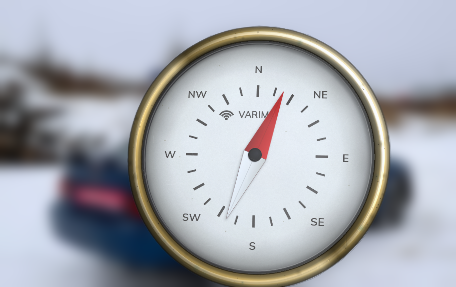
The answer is 22.5 °
